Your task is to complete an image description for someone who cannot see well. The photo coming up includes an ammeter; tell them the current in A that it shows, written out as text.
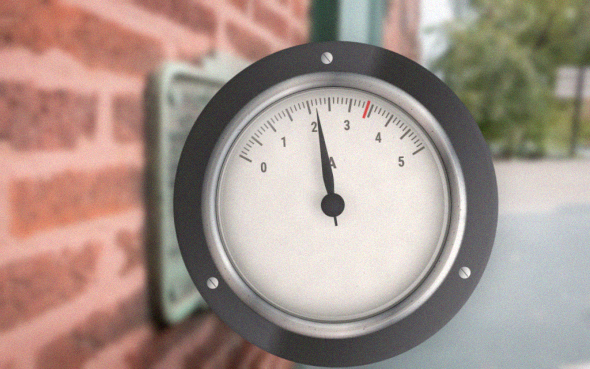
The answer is 2.2 A
